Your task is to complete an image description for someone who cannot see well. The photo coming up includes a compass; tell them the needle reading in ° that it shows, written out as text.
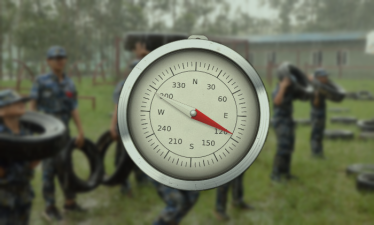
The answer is 115 °
